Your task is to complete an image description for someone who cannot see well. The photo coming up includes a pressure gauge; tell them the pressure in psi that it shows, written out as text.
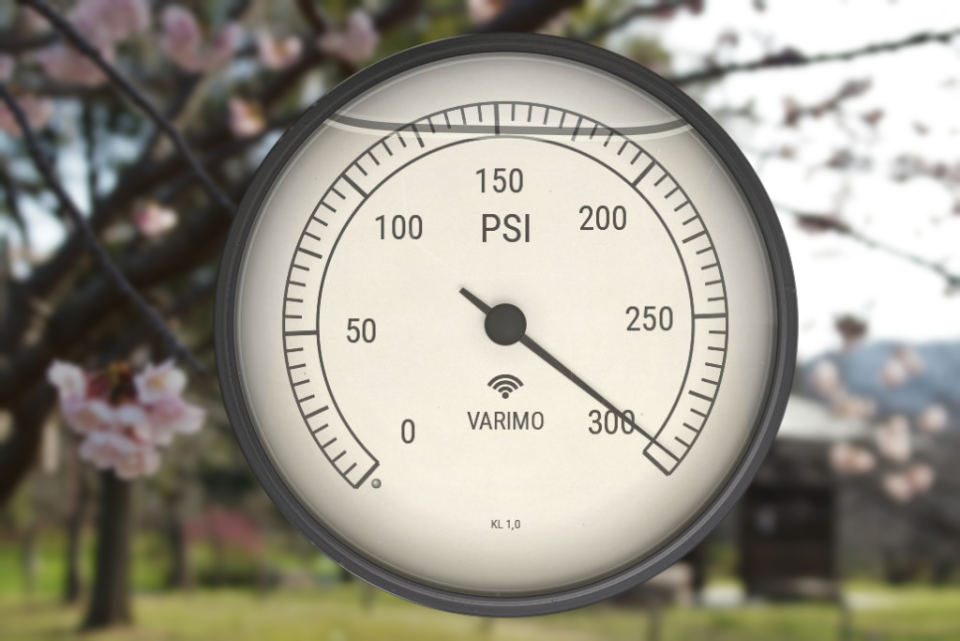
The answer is 295 psi
